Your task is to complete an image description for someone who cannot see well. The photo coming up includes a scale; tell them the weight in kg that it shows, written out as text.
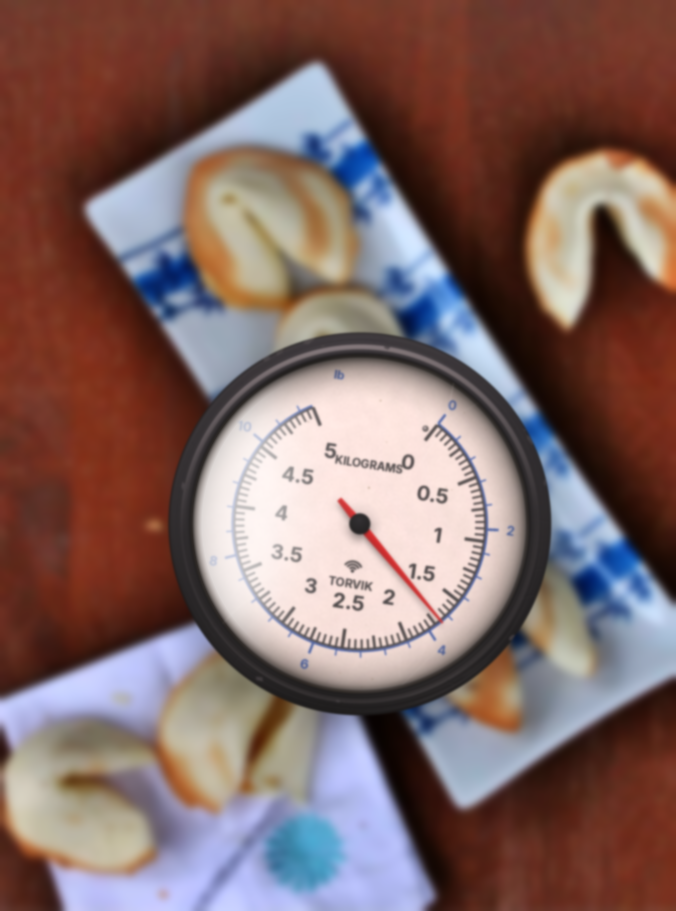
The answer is 1.7 kg
